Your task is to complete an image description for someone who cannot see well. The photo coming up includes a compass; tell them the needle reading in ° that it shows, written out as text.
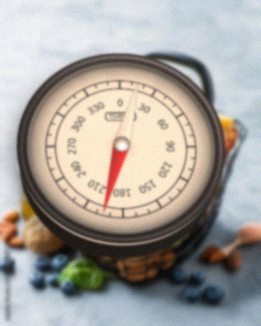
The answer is 195 °
